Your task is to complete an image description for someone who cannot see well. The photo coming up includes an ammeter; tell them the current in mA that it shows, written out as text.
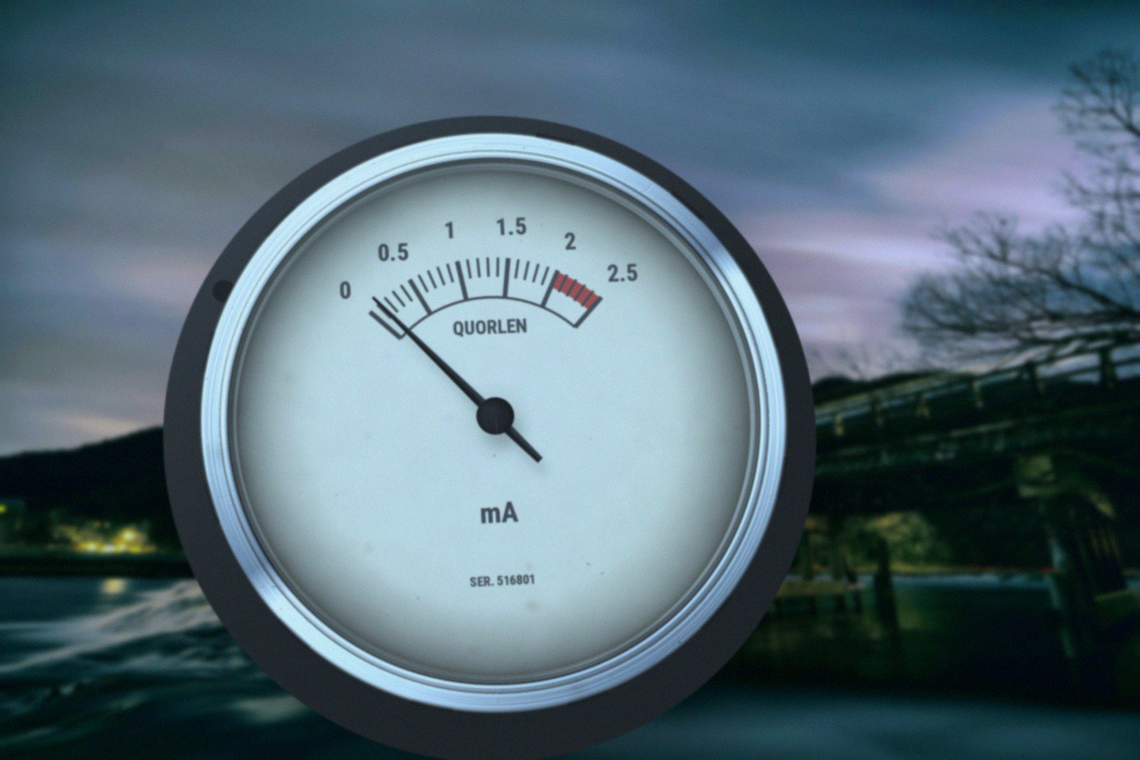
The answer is 0.1 mA
